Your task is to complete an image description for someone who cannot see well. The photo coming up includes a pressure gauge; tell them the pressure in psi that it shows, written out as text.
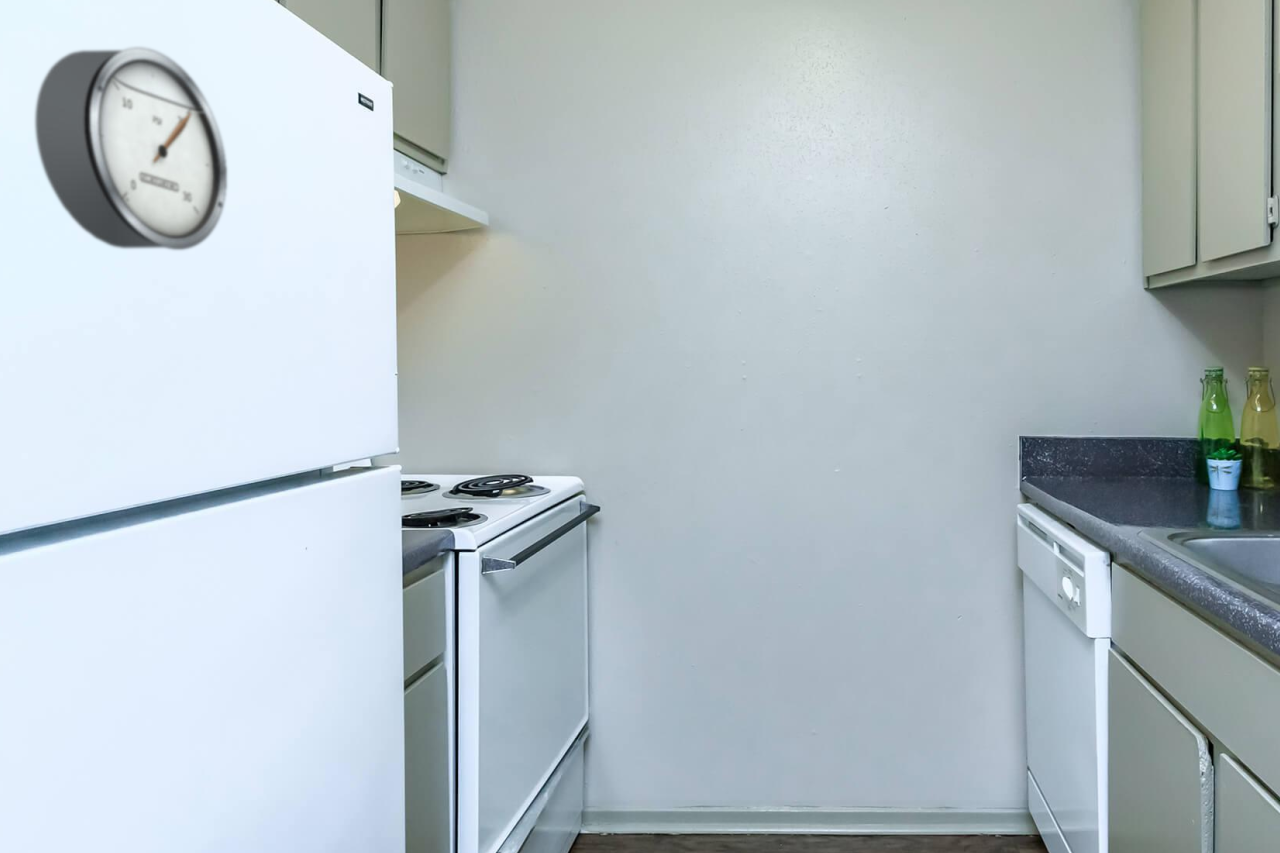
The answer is 20 psi
